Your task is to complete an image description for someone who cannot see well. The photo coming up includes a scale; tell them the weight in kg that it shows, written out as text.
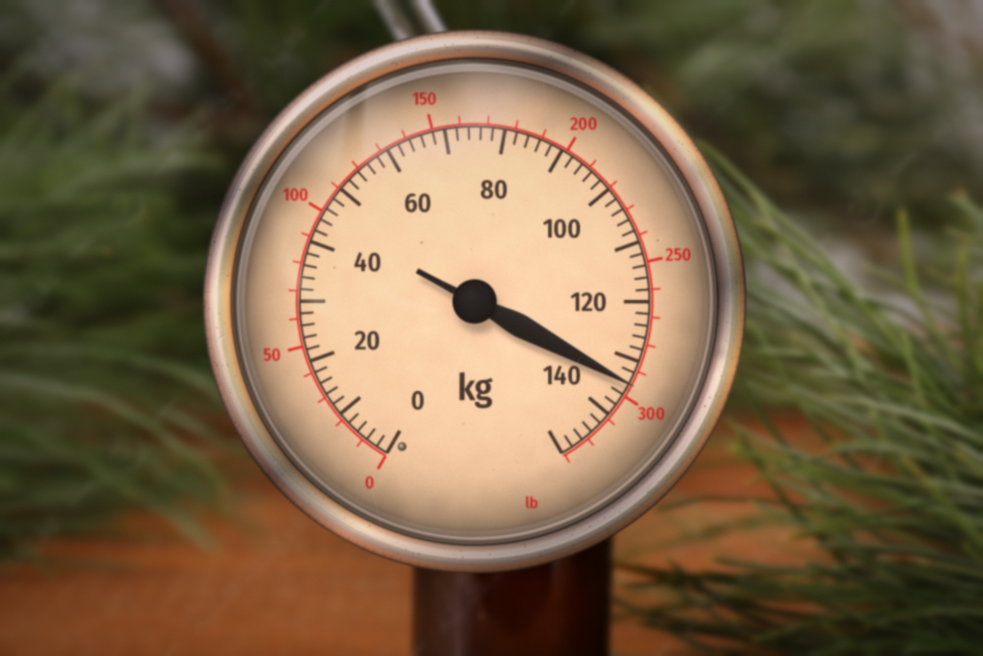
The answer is 134 kg
